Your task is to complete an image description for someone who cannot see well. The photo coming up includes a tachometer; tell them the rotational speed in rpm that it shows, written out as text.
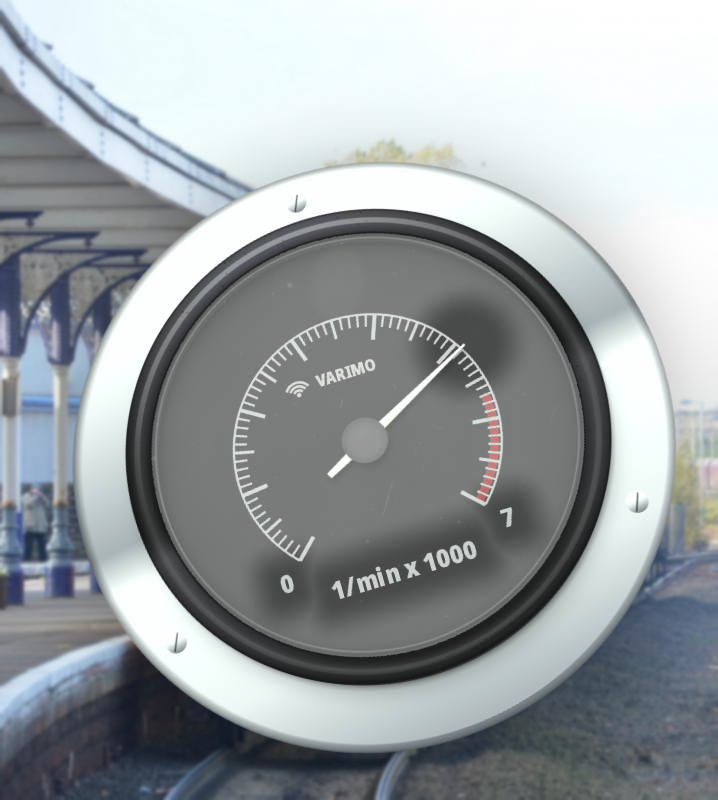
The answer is 5100 rpm
